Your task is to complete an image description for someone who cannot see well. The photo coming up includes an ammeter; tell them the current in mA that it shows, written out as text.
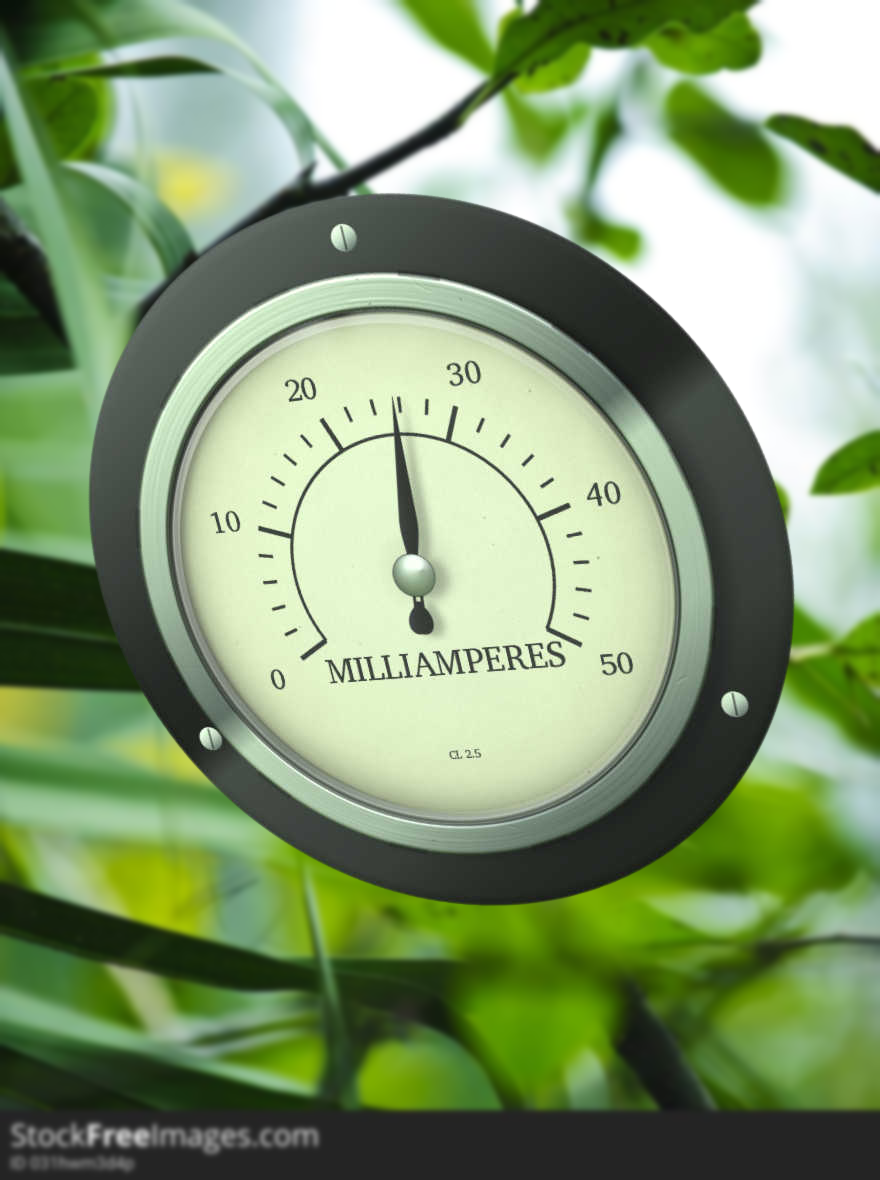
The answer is 26 mA
